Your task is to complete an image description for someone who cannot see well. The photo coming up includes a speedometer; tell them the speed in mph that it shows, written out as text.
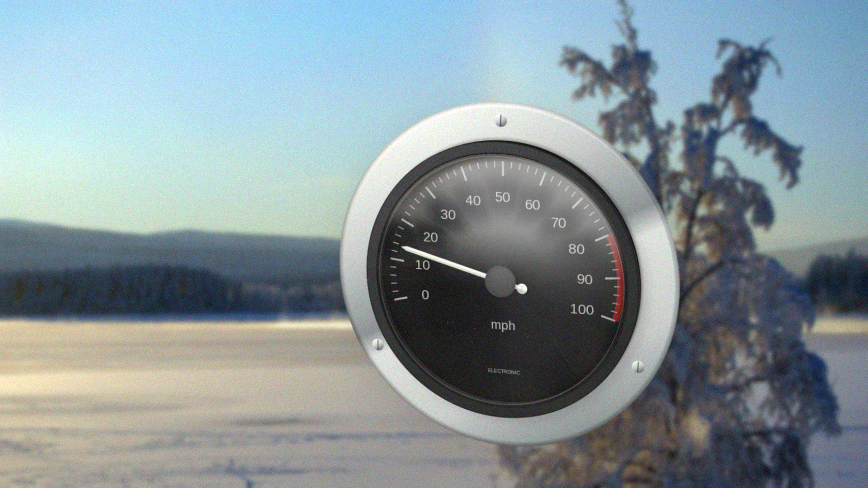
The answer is 14 mph
